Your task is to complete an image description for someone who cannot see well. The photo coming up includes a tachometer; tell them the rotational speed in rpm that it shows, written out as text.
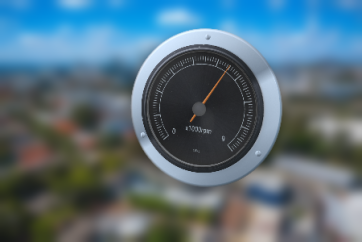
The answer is 5500 rpm
